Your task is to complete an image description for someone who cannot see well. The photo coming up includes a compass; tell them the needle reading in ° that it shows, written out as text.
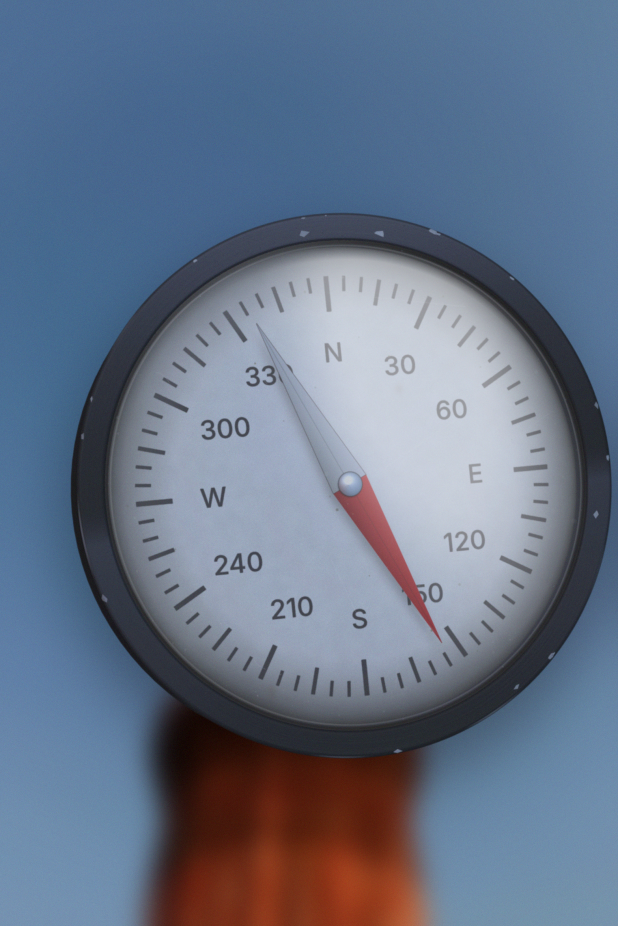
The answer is 155 °
